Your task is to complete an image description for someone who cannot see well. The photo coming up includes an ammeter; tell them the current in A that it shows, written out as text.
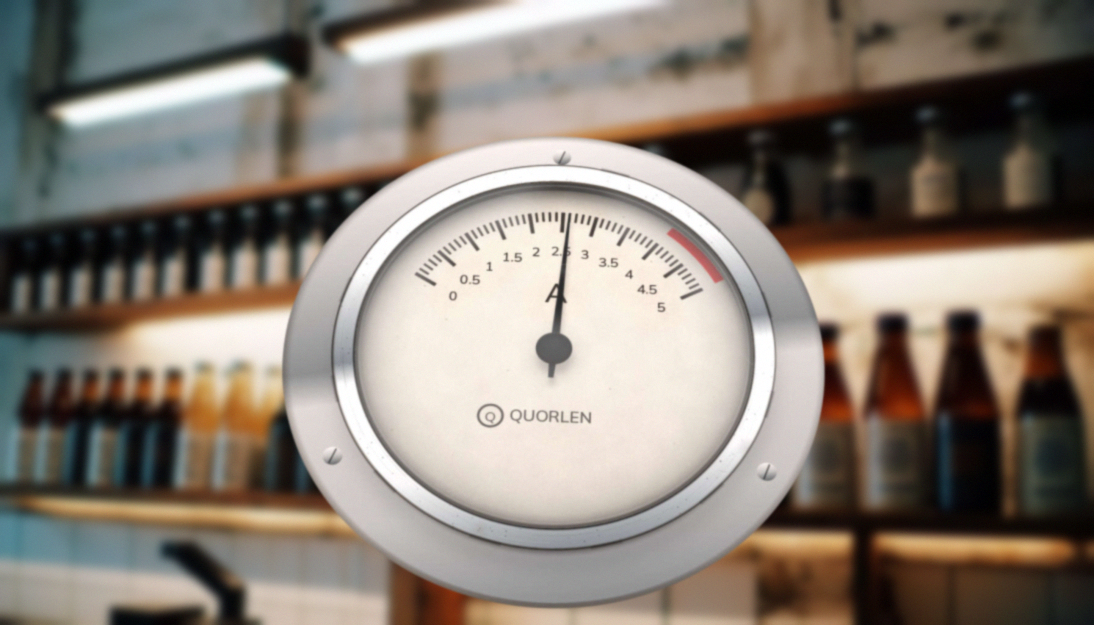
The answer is 2.6 A
